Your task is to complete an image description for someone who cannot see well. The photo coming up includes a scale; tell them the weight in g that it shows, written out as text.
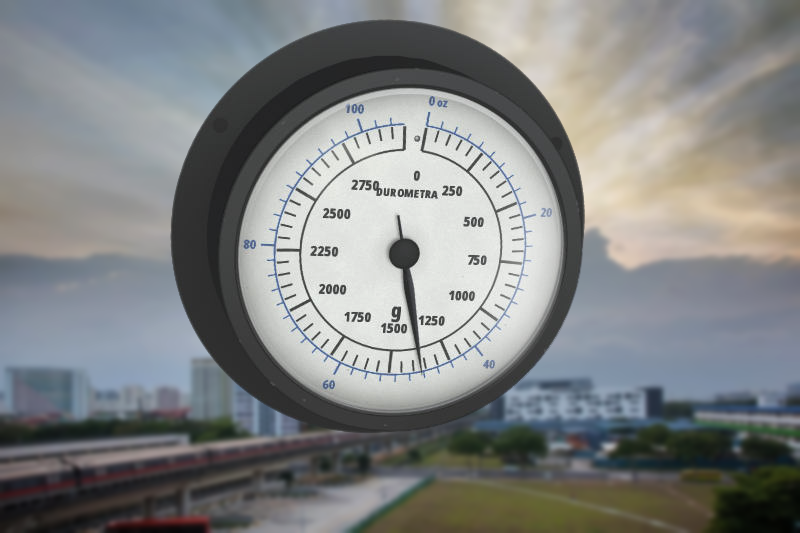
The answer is 1375 g
